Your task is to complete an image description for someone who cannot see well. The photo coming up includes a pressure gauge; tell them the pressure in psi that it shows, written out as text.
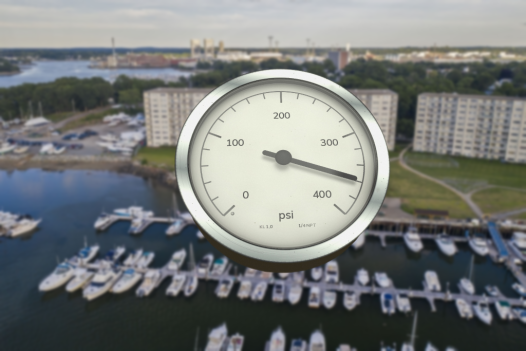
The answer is 360 psi
